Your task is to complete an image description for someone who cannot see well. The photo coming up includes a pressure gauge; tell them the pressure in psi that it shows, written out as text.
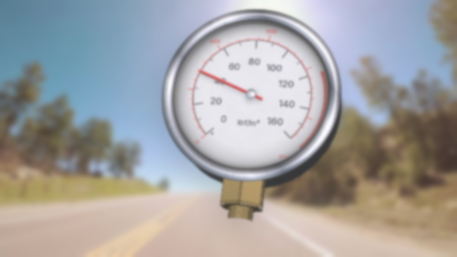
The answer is 40 psi
